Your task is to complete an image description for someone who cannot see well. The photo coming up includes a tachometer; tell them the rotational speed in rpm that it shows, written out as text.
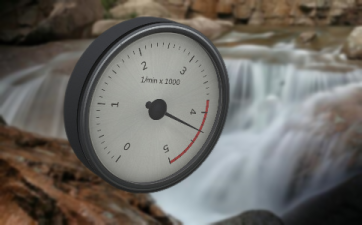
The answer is 4300 rpm
